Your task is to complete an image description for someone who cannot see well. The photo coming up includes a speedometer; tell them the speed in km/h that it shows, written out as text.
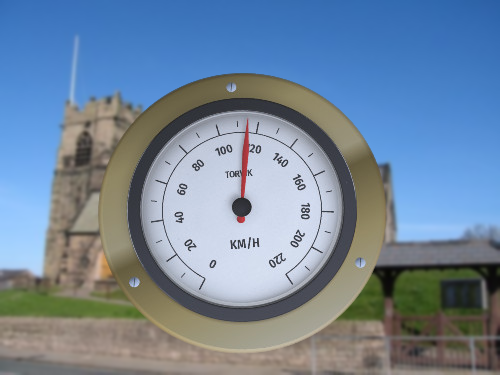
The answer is 115 km/h
